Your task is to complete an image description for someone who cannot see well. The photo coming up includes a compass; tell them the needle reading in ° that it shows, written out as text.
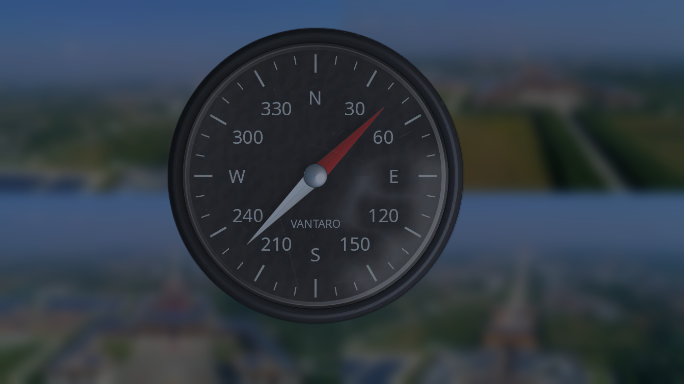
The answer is 45 °
